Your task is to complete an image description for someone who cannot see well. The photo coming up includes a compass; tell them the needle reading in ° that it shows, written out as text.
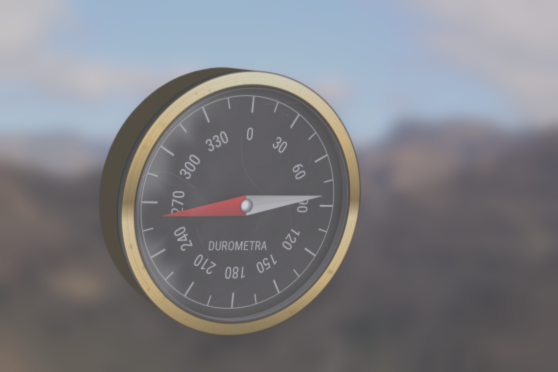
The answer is 262.5 °
